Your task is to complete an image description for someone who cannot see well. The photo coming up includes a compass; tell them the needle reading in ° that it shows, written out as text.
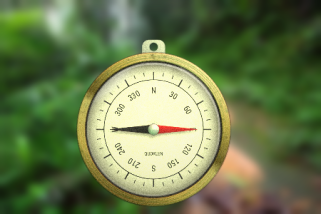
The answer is 90 °
